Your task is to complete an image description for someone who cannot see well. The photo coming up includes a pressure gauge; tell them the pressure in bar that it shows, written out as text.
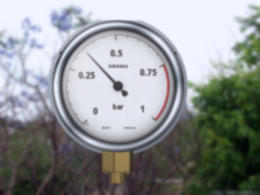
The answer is 0.35 bar
